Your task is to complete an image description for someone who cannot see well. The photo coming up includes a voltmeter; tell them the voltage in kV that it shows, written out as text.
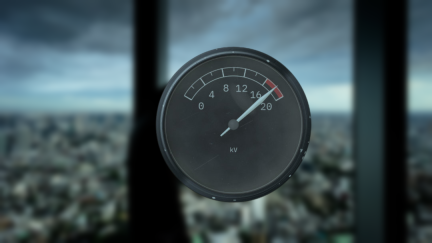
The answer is 18 kV
